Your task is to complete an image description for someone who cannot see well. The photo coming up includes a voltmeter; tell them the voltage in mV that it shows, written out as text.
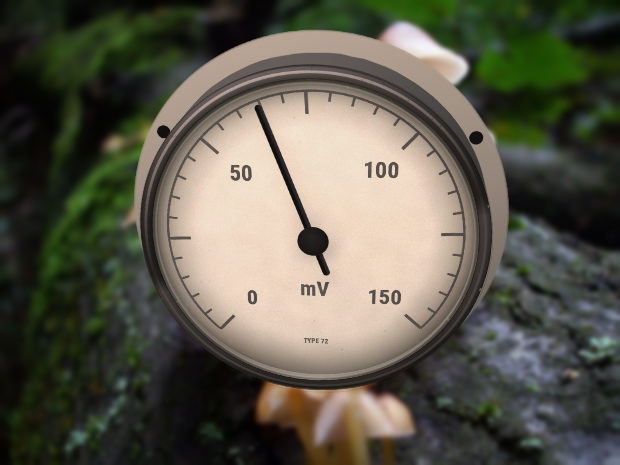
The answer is 65 mV
